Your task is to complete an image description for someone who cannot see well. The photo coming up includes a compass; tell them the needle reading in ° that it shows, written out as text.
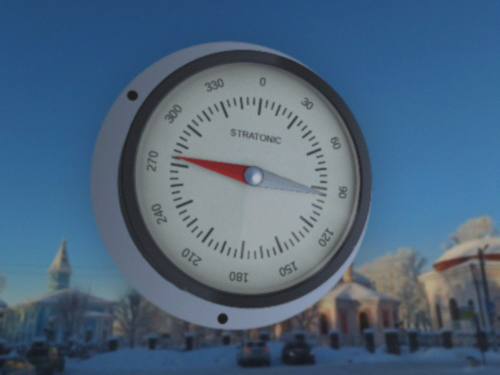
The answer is 275 °
